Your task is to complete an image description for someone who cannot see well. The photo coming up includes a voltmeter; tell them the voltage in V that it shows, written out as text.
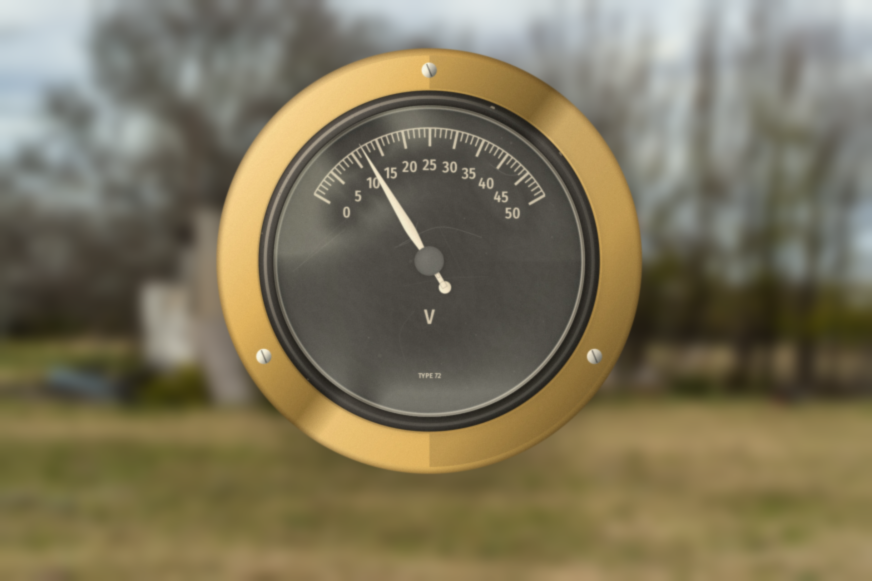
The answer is 12 V
